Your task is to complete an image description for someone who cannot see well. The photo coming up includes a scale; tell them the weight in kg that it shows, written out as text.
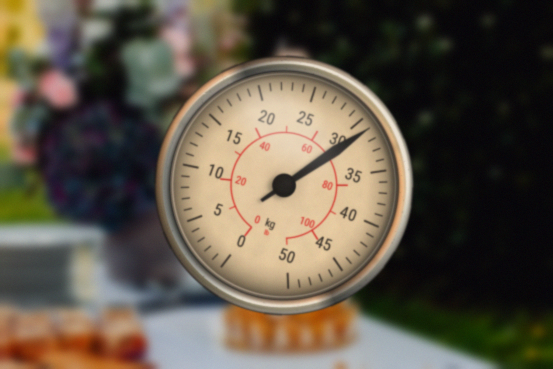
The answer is 31 kg
